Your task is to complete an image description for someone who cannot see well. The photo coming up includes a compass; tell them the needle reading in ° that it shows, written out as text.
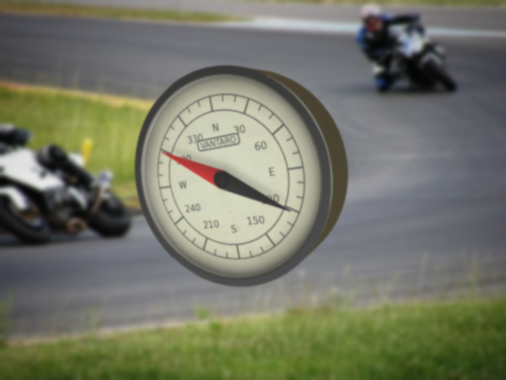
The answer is 300 °
